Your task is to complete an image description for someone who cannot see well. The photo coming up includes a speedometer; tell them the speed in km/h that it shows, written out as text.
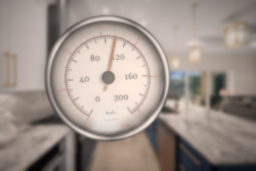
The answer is 110 km/h
